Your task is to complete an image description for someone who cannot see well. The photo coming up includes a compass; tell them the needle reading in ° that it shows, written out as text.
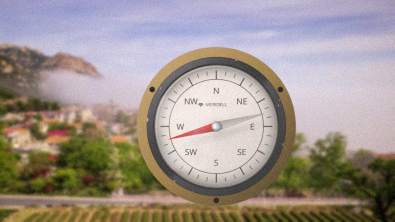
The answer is 255 °
